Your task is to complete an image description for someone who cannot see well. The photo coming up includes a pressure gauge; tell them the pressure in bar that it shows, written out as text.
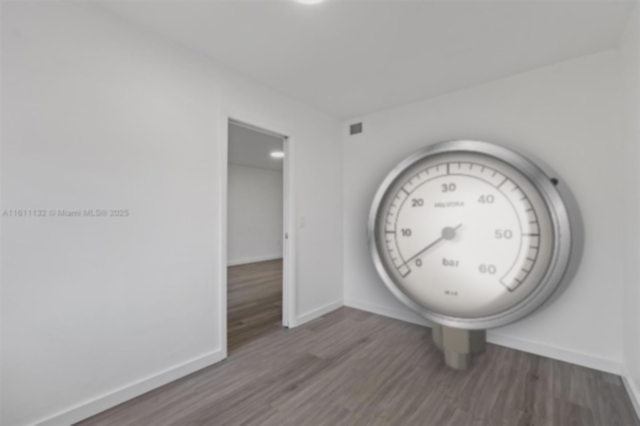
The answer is 2 bar
